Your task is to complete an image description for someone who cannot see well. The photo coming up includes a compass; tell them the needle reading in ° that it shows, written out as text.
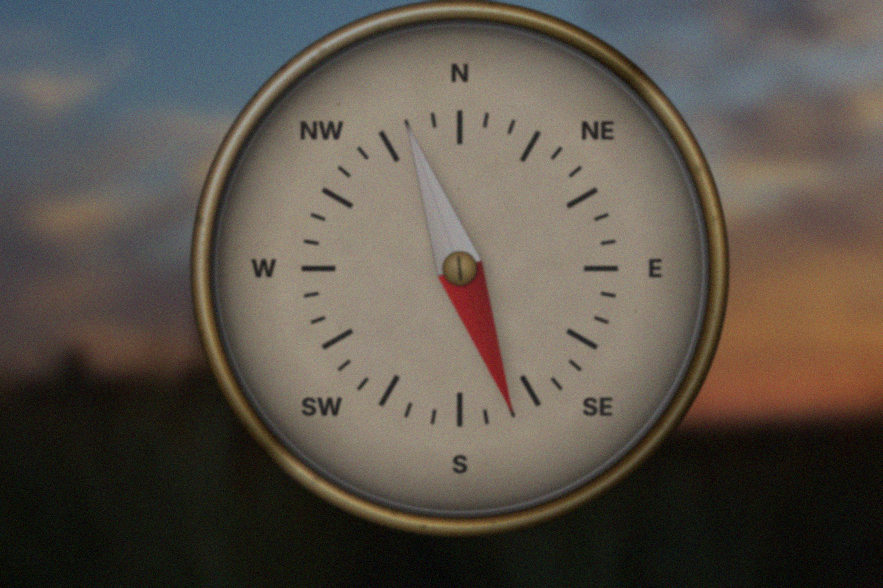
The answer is 160 °
